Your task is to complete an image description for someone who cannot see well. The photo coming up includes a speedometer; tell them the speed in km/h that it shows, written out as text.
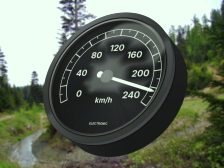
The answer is 225 km/h
